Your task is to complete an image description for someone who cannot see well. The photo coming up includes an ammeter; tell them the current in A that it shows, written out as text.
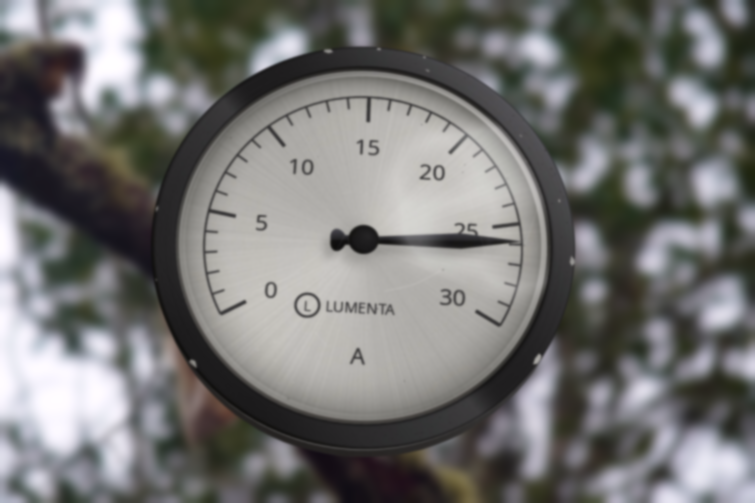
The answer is 26 A
